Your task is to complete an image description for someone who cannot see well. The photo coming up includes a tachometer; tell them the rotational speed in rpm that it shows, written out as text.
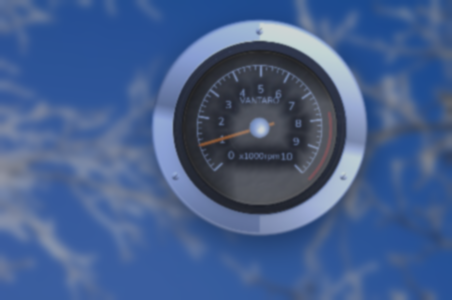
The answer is 1000 rpm
